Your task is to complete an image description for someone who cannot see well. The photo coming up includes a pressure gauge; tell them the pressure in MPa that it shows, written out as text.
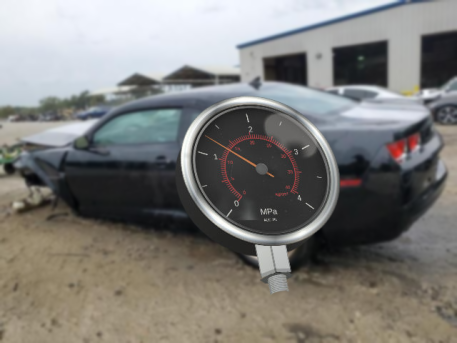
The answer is 1.25 MPa
